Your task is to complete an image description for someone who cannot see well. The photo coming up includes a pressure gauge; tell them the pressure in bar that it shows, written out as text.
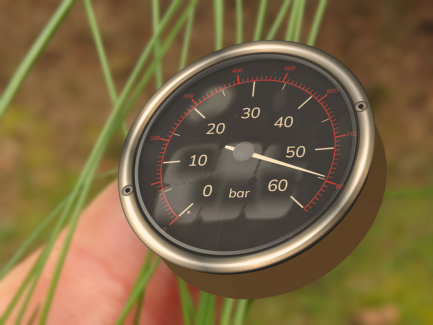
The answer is 55 bar
